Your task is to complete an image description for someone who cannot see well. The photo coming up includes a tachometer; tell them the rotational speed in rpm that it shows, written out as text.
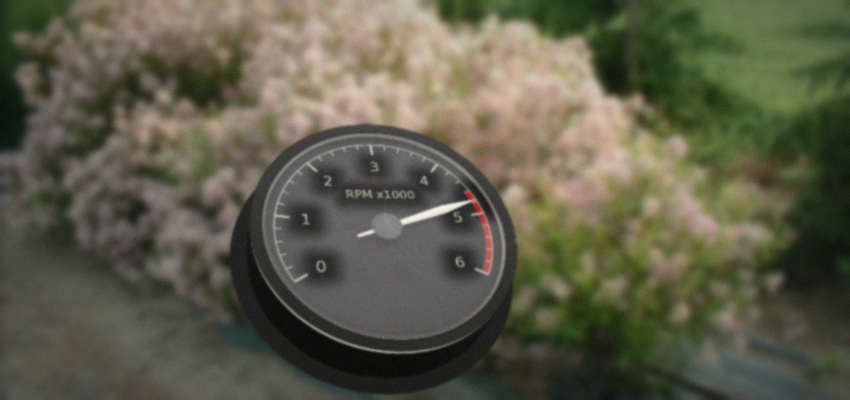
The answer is 4800 rpm
